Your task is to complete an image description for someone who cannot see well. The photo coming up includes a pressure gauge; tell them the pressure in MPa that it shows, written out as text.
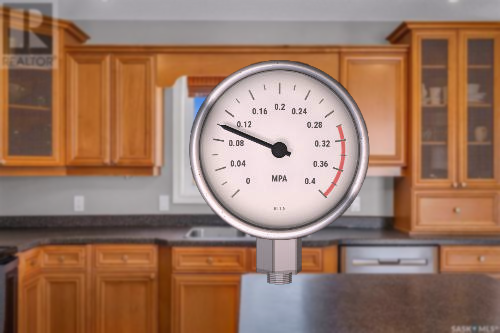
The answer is 0.1 MPa
